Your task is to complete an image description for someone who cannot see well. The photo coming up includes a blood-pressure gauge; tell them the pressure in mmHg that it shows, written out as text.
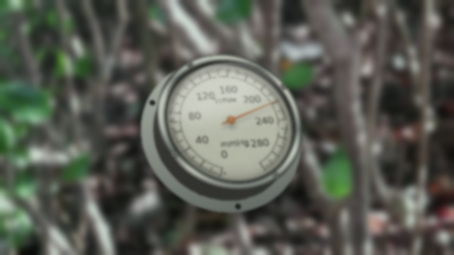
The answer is 220 mmHg
